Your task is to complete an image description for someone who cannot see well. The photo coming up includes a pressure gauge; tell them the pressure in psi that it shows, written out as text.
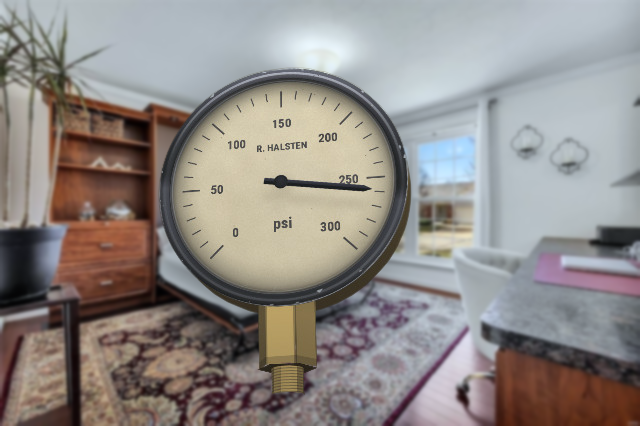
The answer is 260 psi
